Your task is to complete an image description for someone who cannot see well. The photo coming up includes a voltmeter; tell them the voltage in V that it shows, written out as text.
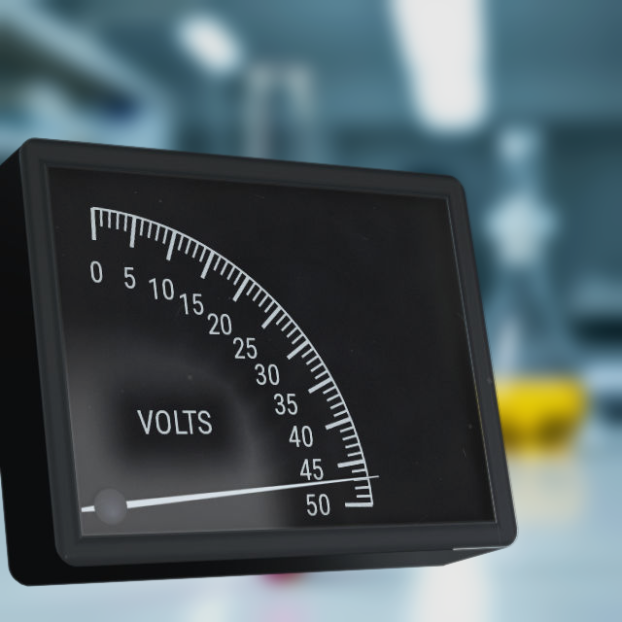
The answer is 47 V
